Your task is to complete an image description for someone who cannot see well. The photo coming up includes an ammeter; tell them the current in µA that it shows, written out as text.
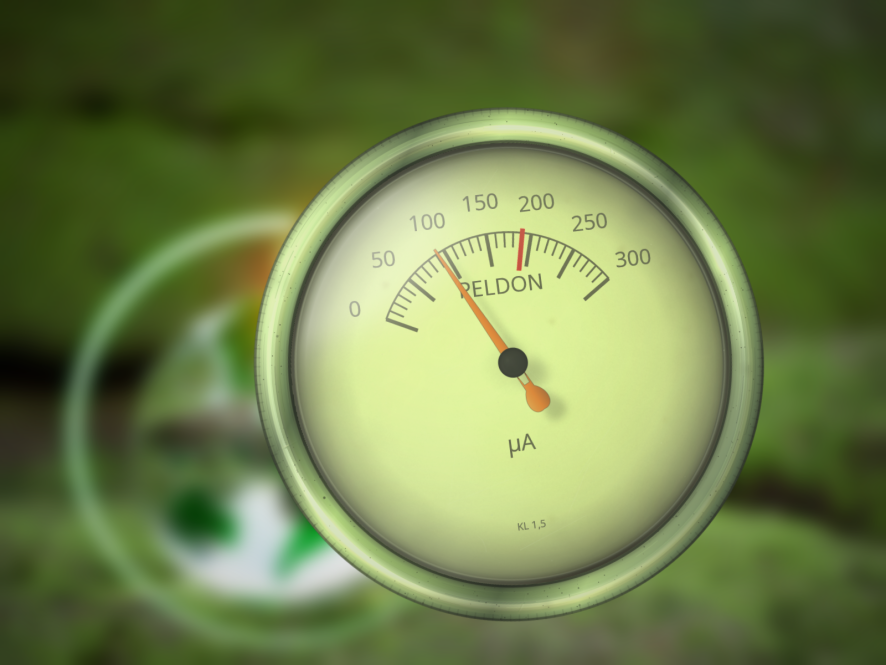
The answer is 90 µA
